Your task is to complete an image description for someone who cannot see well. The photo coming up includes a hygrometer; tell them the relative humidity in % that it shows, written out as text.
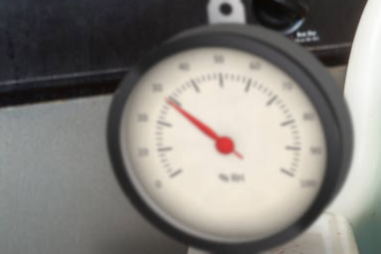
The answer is 30 %
